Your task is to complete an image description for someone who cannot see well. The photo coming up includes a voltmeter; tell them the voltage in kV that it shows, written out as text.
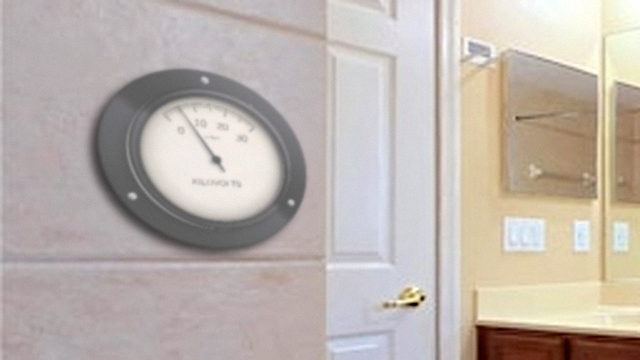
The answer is 5 kV
